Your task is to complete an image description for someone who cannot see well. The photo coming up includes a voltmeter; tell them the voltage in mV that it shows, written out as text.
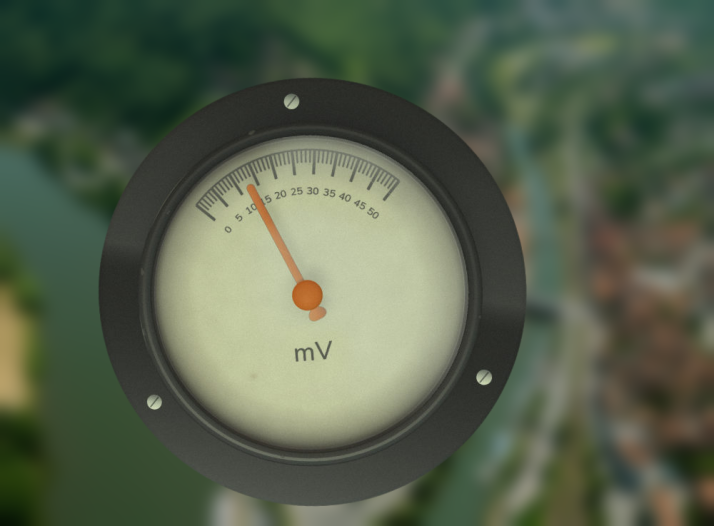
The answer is 13 mV
